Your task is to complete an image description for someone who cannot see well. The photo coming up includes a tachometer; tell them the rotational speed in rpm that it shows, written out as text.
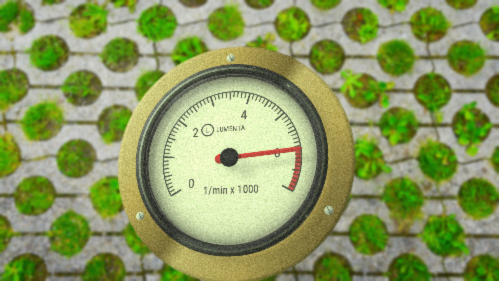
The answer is 6000 rpm
